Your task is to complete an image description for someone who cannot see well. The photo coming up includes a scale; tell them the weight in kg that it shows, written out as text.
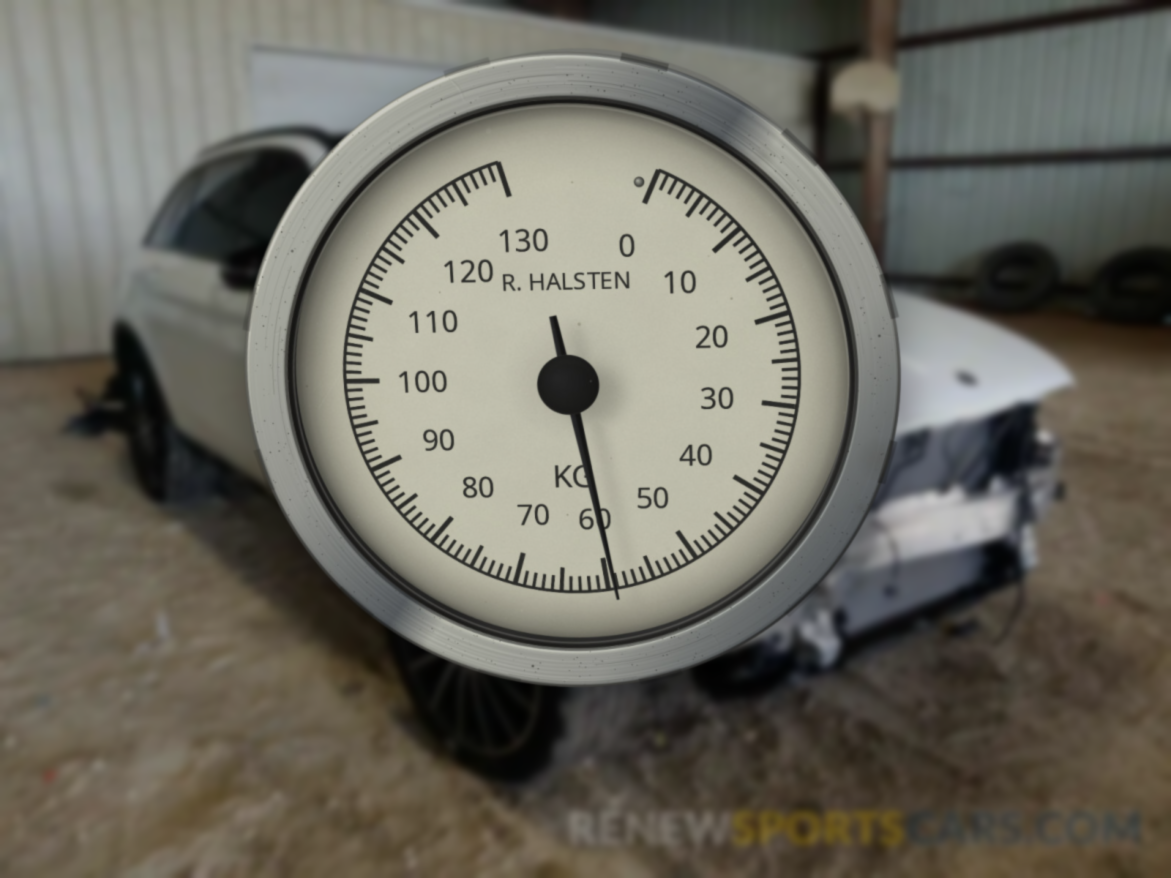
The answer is 59 kg
